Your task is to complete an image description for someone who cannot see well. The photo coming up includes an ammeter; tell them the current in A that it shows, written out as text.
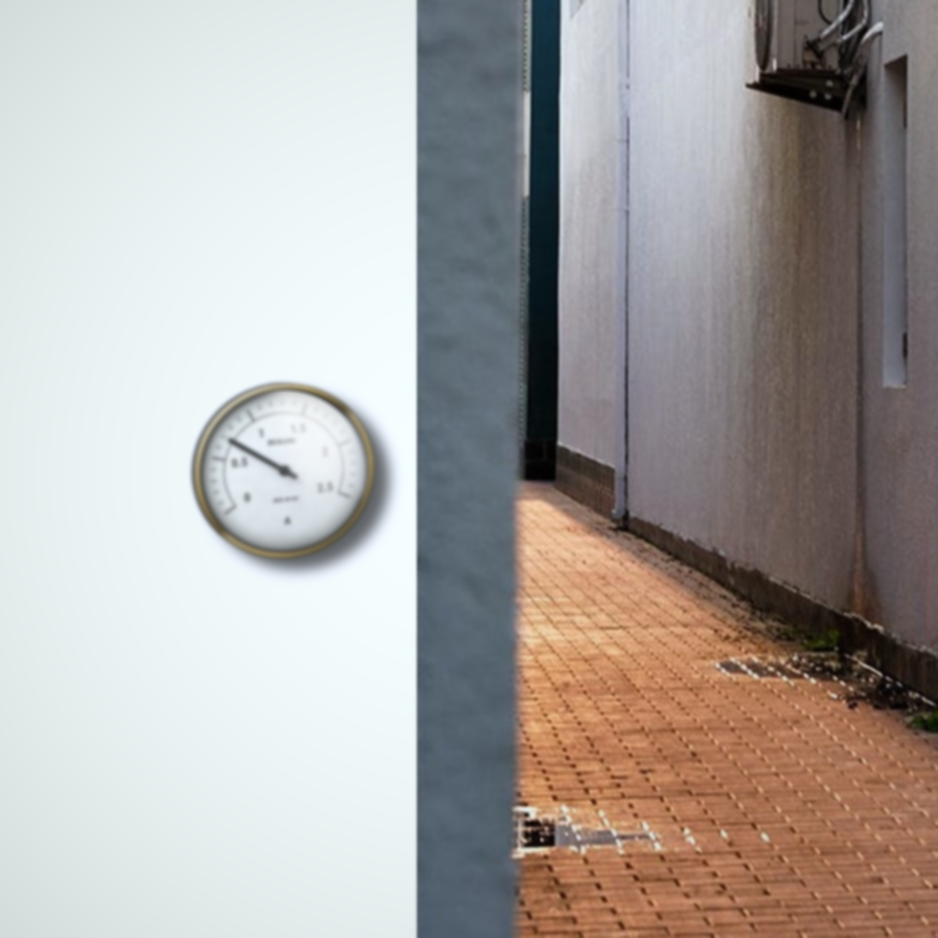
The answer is 0.7 A
